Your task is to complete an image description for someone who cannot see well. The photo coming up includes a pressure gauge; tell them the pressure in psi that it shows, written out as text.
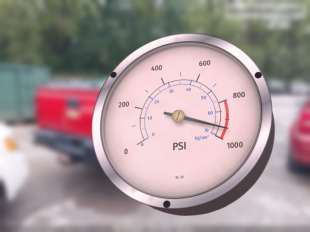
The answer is 950 psi
